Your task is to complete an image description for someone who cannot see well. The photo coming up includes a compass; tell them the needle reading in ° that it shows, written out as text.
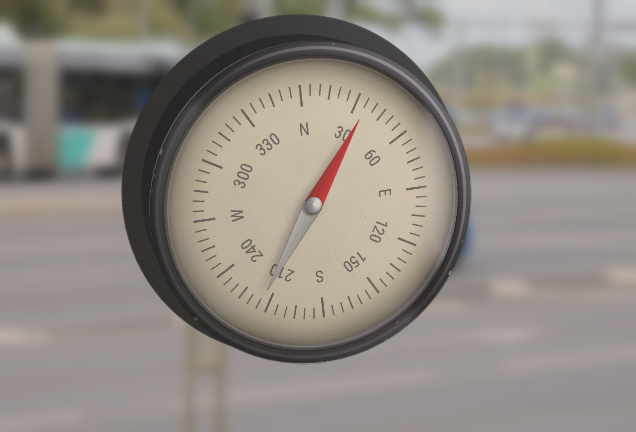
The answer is 35 °
